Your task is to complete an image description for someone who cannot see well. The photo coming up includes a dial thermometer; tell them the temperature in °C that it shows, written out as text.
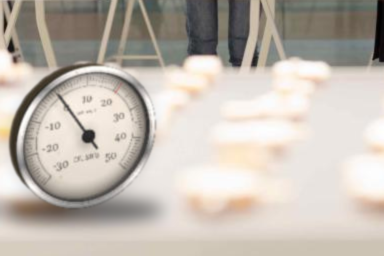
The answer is 0 °C
